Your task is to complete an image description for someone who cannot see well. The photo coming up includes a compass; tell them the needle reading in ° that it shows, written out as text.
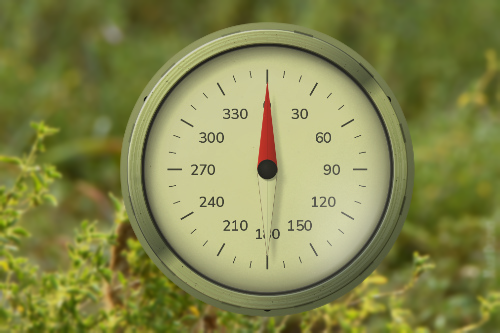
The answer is 0 °
